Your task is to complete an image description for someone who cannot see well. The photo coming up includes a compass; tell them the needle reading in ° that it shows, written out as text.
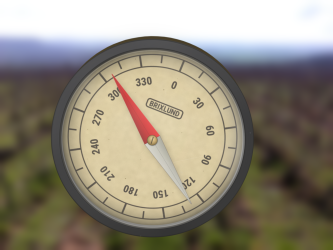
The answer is 307.5 °
